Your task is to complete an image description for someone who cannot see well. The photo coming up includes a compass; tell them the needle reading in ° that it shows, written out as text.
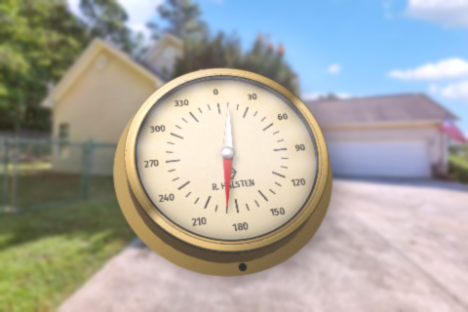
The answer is 190 °
